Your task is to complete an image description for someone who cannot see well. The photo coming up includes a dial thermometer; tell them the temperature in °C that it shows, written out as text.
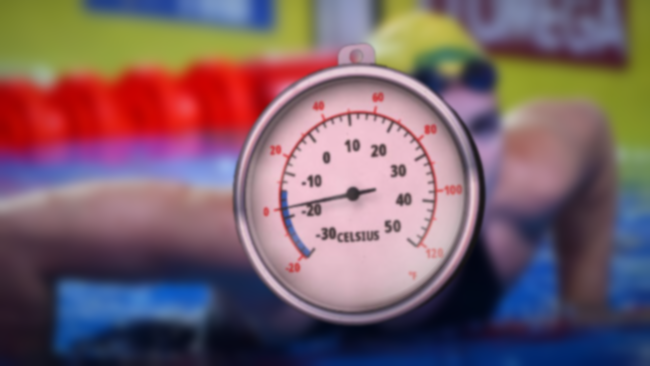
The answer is -18 °C
